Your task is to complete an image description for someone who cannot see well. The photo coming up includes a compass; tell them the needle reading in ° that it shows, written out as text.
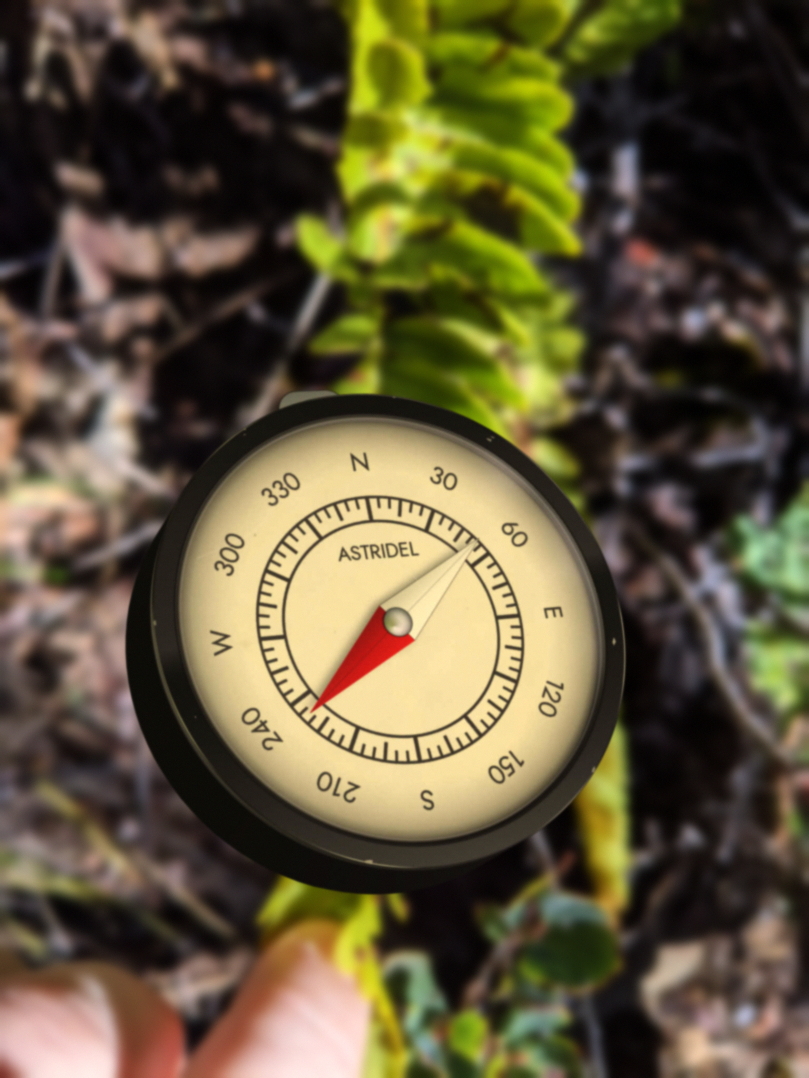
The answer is 232.5 °
